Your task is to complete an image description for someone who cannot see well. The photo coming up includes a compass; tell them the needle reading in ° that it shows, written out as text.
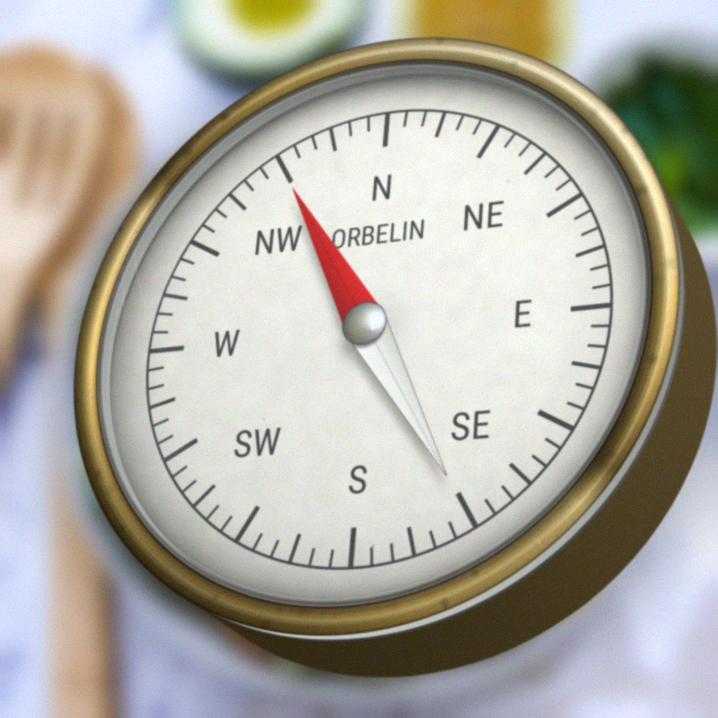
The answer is 330 °
